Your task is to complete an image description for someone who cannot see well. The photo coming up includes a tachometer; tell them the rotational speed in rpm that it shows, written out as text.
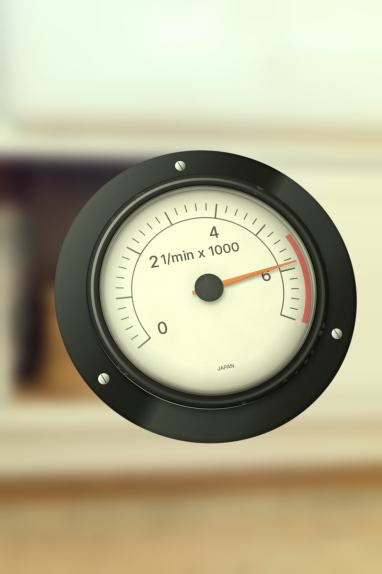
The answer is 5900 rpm
